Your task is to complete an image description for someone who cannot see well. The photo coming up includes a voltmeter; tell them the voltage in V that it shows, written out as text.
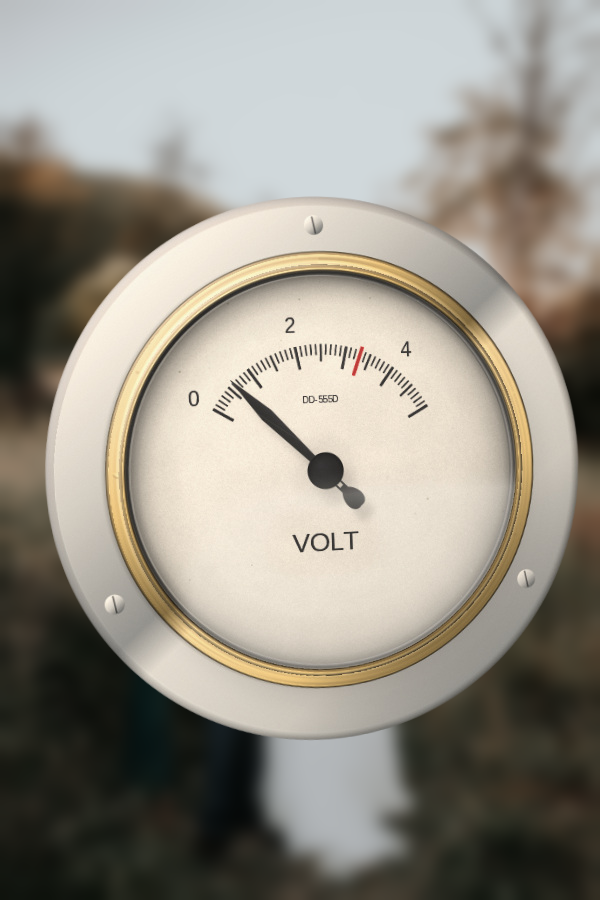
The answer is 0.6 V
